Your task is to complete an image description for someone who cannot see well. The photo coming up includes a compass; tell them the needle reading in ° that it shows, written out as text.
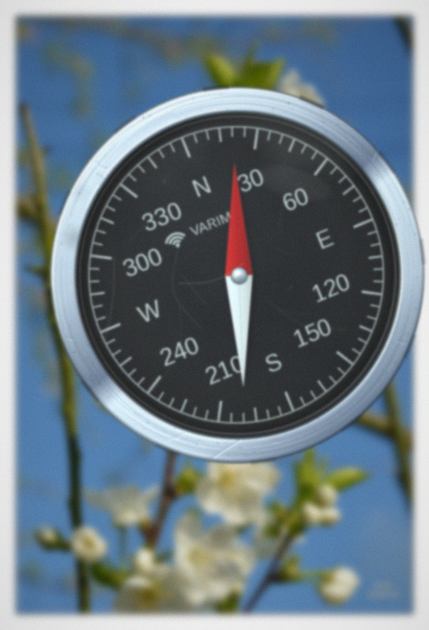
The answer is 20 °
